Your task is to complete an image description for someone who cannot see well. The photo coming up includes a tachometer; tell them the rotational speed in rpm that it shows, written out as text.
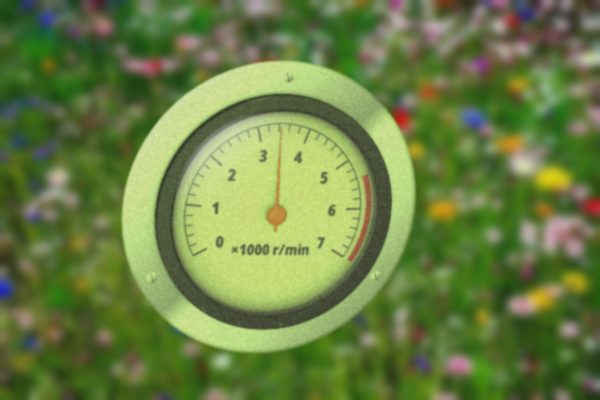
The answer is 3400 rpm
